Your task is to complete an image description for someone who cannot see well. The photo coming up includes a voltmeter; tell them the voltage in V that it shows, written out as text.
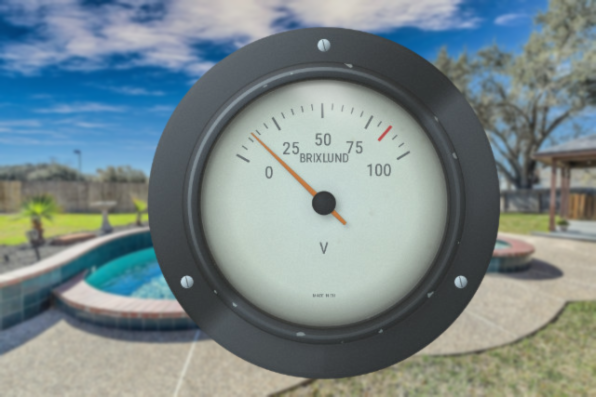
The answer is 12.5 V
